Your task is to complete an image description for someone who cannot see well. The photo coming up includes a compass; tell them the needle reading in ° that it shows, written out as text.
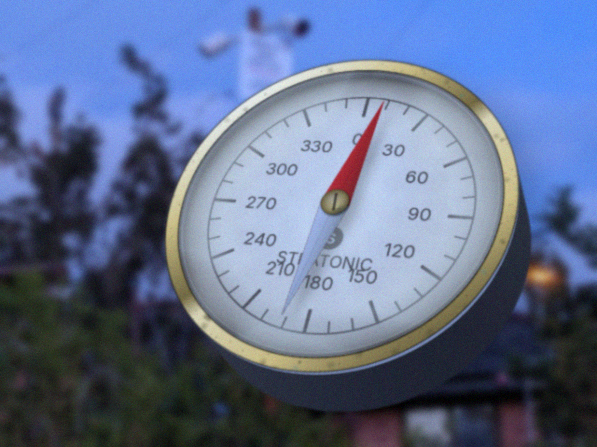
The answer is 10 °
